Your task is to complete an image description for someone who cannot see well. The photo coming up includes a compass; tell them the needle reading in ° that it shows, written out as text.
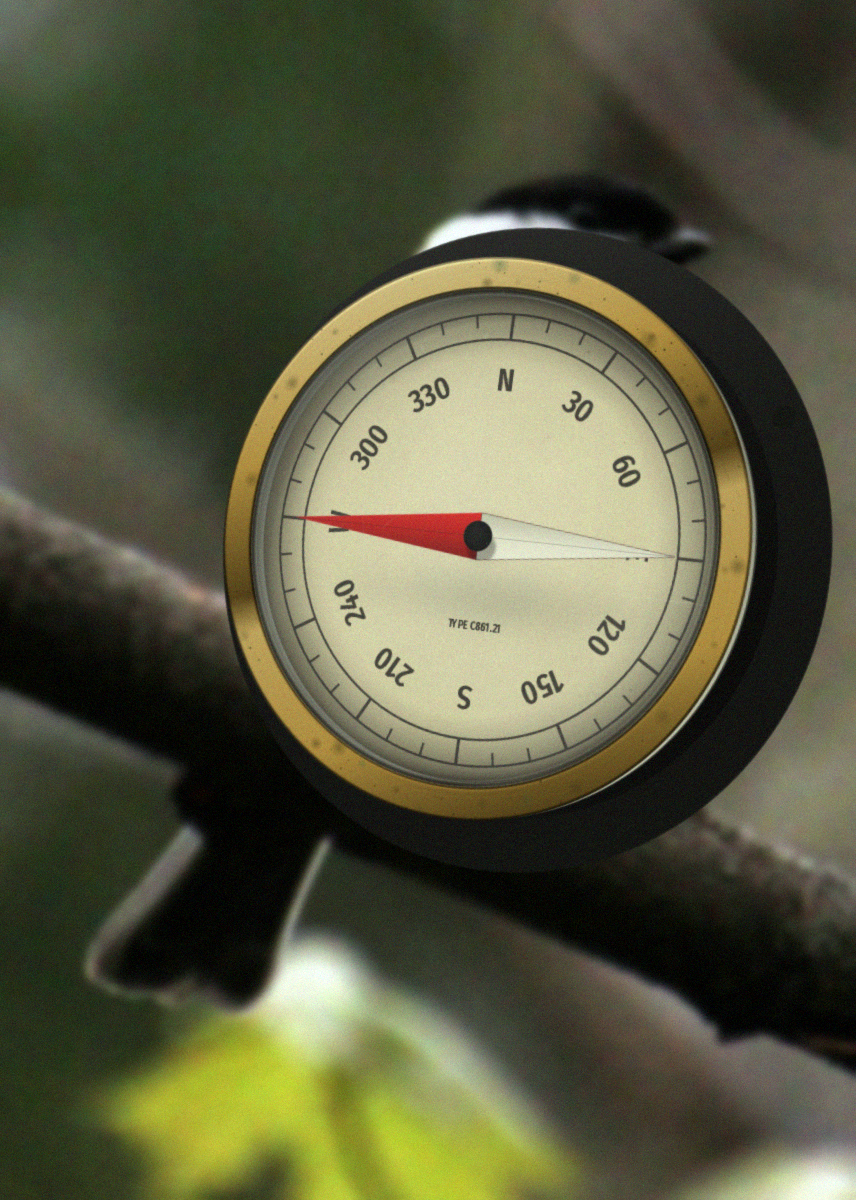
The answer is 270 °
